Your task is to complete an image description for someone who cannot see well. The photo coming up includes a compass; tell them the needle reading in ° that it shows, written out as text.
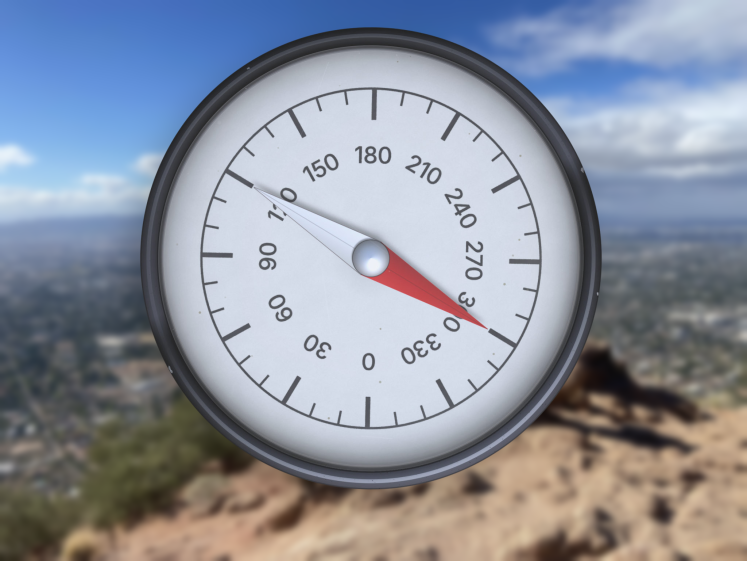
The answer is 300 °
